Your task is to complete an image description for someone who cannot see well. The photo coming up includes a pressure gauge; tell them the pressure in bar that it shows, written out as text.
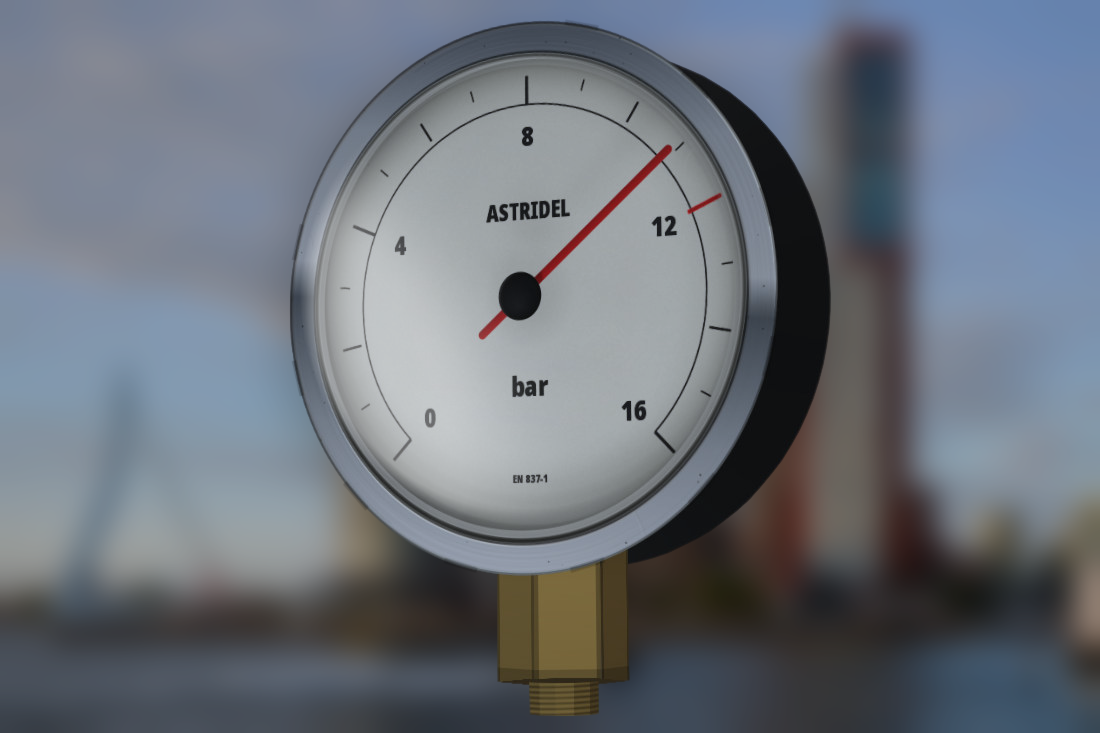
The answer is 11 bar
